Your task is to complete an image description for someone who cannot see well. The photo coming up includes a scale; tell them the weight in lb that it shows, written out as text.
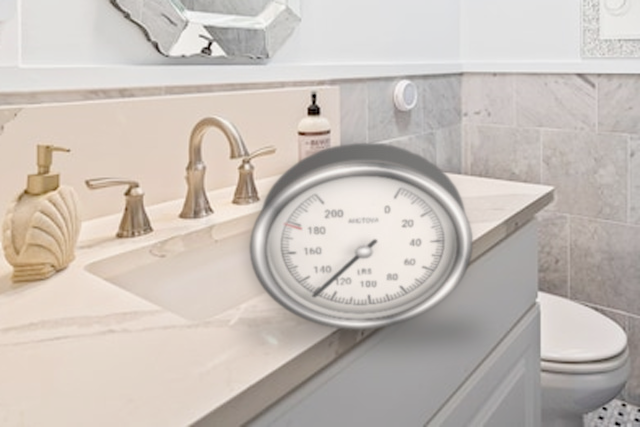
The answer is 130 lb
